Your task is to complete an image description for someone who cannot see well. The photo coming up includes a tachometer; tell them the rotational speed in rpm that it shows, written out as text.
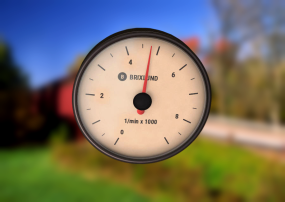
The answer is 4750 rpm
